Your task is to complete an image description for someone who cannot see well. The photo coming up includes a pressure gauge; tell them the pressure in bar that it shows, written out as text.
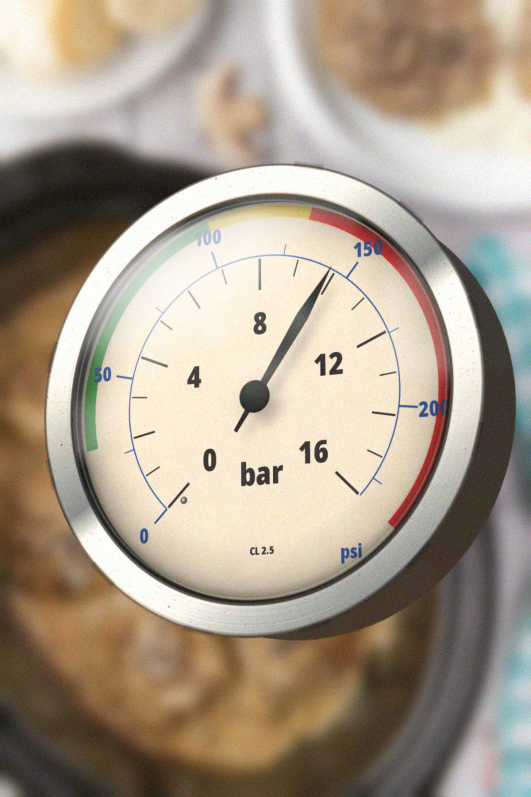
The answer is 10 bar
